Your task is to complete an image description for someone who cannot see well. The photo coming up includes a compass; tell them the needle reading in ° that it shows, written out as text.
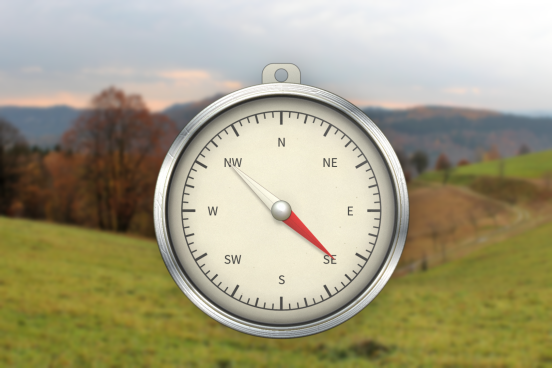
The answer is 132.5 °
